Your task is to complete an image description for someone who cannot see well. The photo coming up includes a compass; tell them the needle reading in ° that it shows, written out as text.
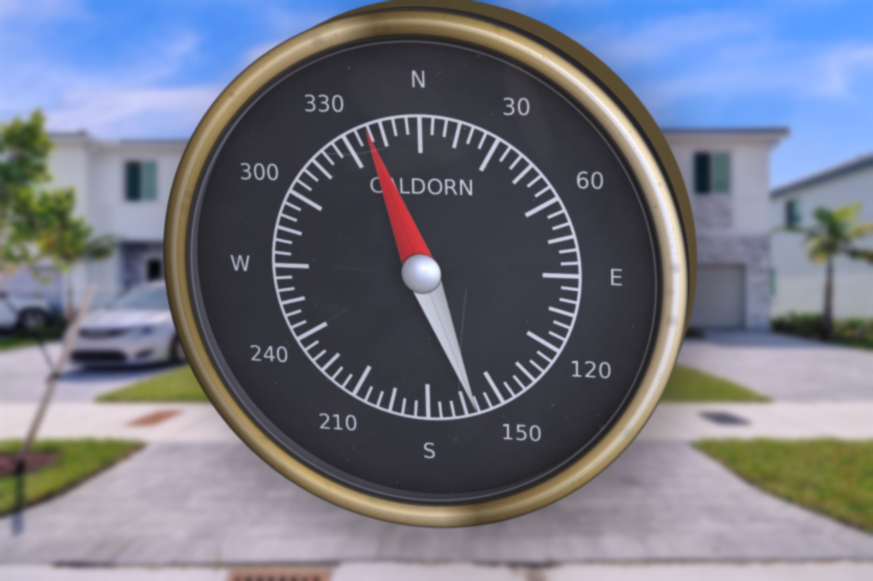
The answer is 340 °
